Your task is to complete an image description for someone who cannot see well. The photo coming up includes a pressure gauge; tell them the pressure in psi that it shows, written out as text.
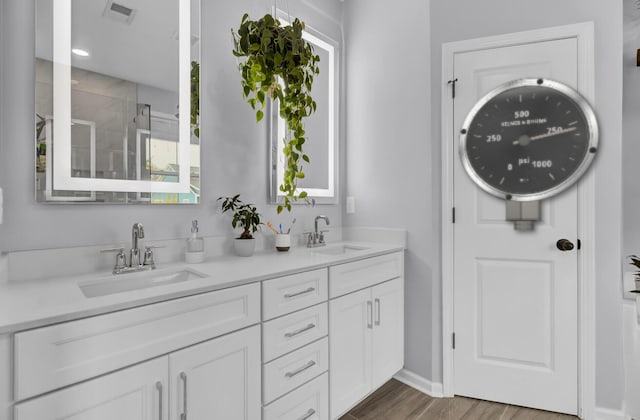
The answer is 775 psi
